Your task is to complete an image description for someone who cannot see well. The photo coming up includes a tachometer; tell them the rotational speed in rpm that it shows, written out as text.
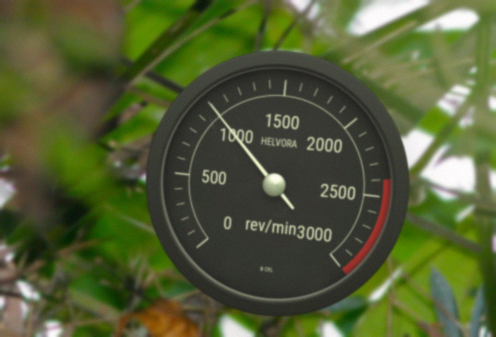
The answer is 1000 rpm
